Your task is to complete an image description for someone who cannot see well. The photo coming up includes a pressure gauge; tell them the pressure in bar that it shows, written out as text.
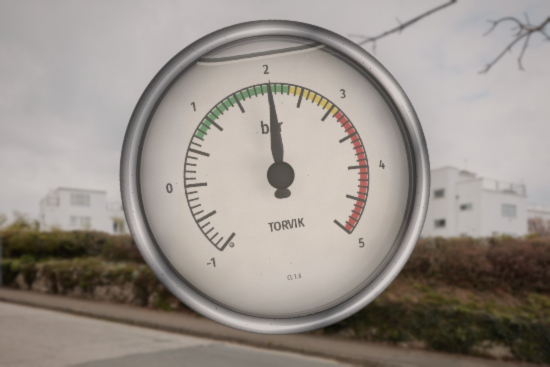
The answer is 2 bar
